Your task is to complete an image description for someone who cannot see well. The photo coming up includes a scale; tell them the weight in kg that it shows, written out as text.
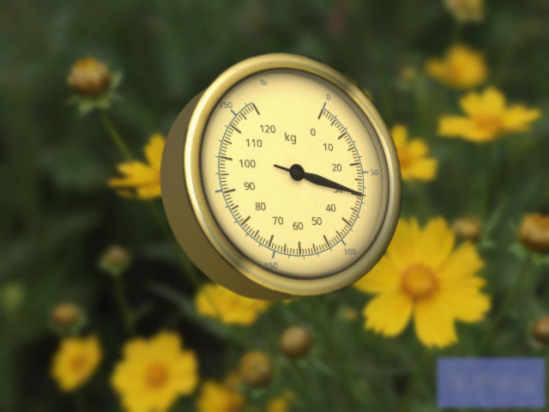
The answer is 30 kg
